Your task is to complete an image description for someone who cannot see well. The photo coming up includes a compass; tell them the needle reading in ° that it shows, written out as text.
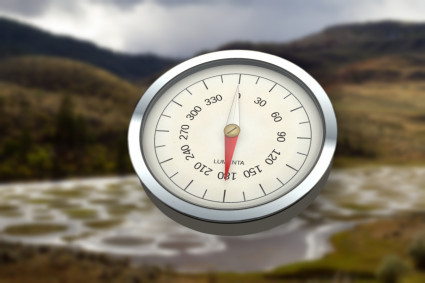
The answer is 180 °
